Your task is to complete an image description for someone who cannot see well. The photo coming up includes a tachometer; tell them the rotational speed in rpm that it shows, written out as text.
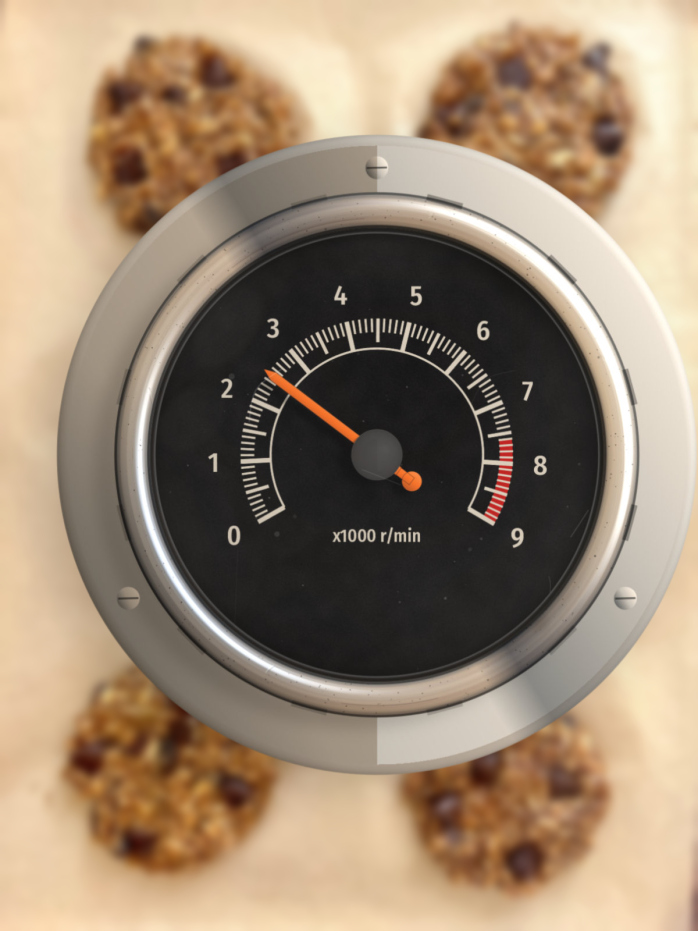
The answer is 2500 rpm
